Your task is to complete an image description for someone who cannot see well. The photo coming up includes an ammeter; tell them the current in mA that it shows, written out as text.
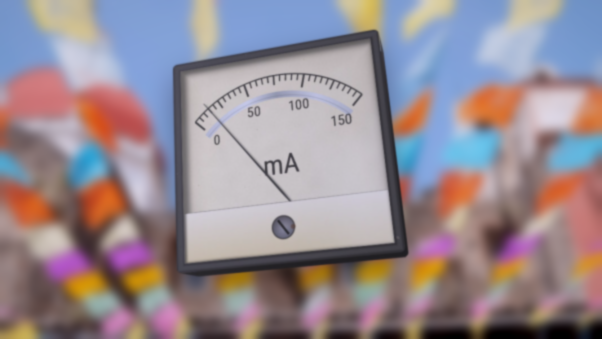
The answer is 15 mA
